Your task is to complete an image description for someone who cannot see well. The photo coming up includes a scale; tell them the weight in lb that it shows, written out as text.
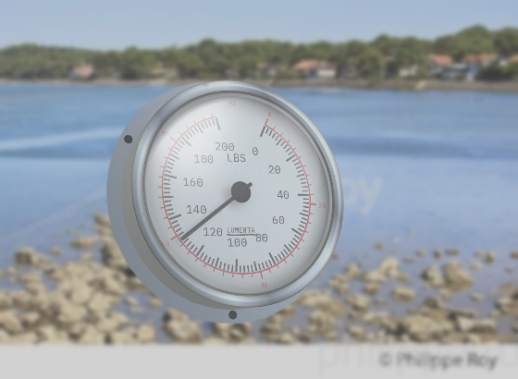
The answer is 130 lb
